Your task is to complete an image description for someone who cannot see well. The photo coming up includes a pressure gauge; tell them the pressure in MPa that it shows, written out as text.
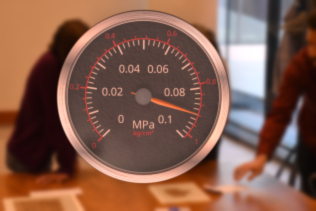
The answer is 0.09 MPa
